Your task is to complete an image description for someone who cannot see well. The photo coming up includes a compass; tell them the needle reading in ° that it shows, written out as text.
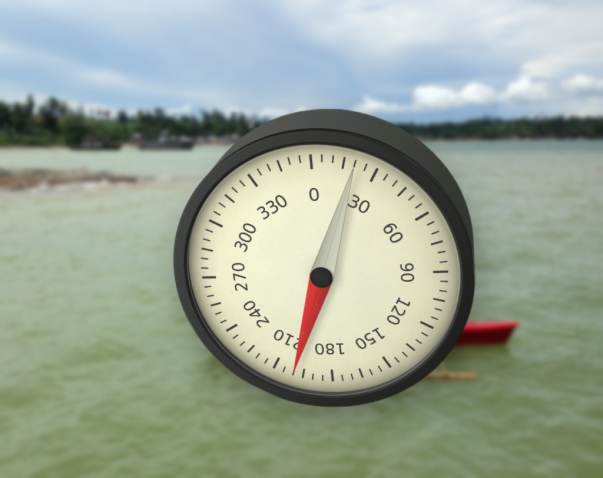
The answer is 200 °
